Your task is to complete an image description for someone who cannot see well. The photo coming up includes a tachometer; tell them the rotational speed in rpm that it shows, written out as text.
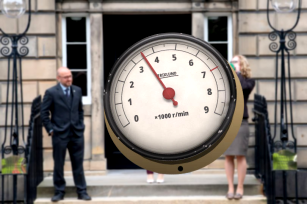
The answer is 3500 rpm
